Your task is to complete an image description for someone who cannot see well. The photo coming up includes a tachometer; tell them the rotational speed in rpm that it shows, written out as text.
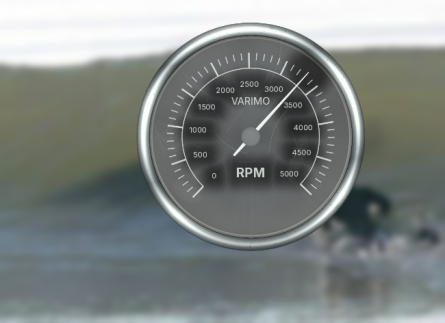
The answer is 3300 rpm
